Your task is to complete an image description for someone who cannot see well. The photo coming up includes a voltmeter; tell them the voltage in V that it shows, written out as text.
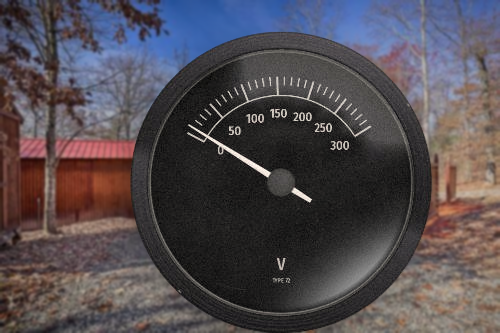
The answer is 10 V
